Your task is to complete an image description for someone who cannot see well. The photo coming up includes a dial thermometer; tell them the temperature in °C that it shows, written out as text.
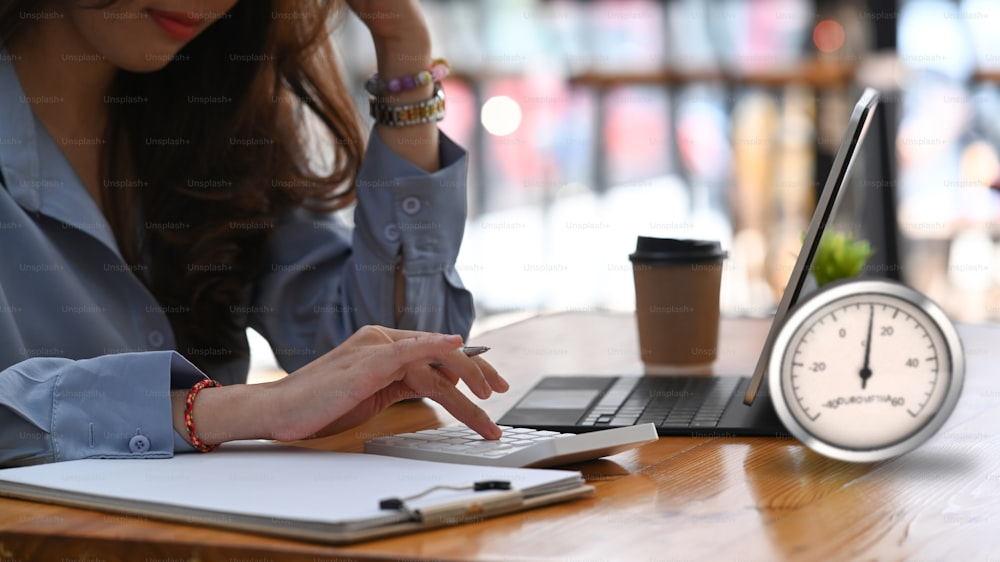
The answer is 12 °C
